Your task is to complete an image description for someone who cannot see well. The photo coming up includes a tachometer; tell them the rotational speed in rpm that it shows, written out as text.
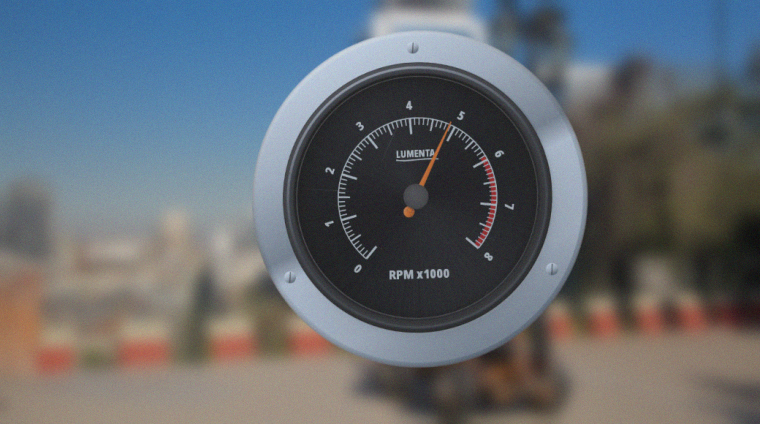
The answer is 4900 rpm
